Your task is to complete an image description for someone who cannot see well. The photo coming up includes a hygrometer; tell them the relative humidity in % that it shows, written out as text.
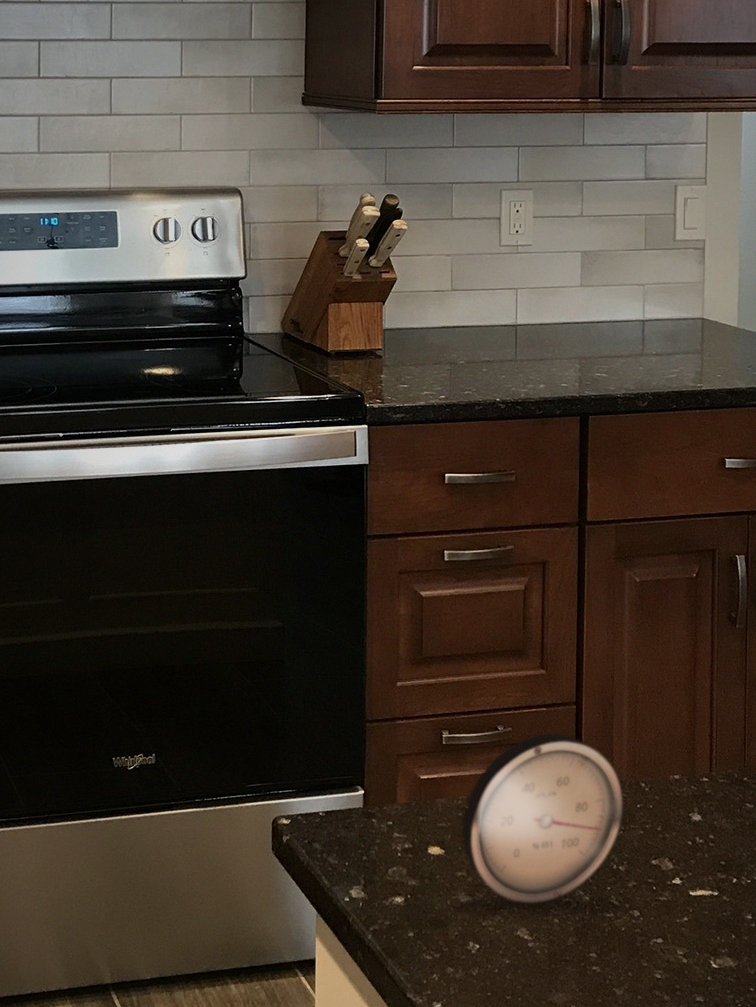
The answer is 90 %
